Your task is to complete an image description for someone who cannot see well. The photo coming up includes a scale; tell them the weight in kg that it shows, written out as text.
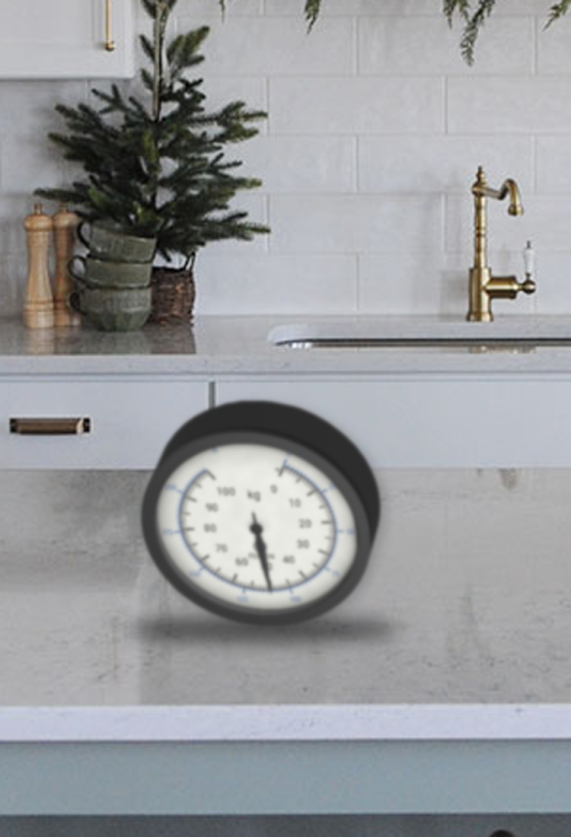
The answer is 50 kg
